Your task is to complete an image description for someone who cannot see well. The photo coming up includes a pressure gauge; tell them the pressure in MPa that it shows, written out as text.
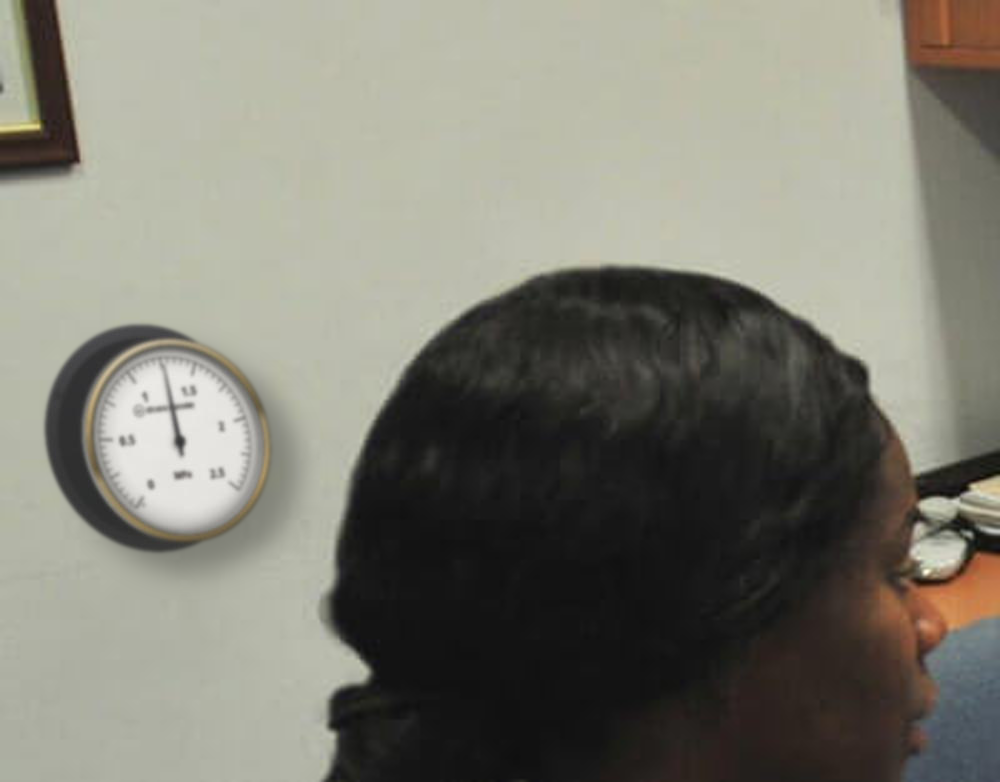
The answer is 1.25 MPa
